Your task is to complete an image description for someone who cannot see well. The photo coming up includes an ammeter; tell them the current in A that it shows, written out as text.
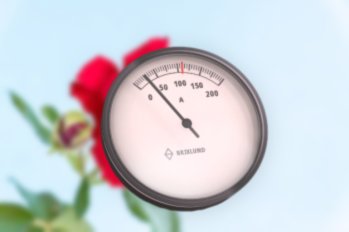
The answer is 25 A
